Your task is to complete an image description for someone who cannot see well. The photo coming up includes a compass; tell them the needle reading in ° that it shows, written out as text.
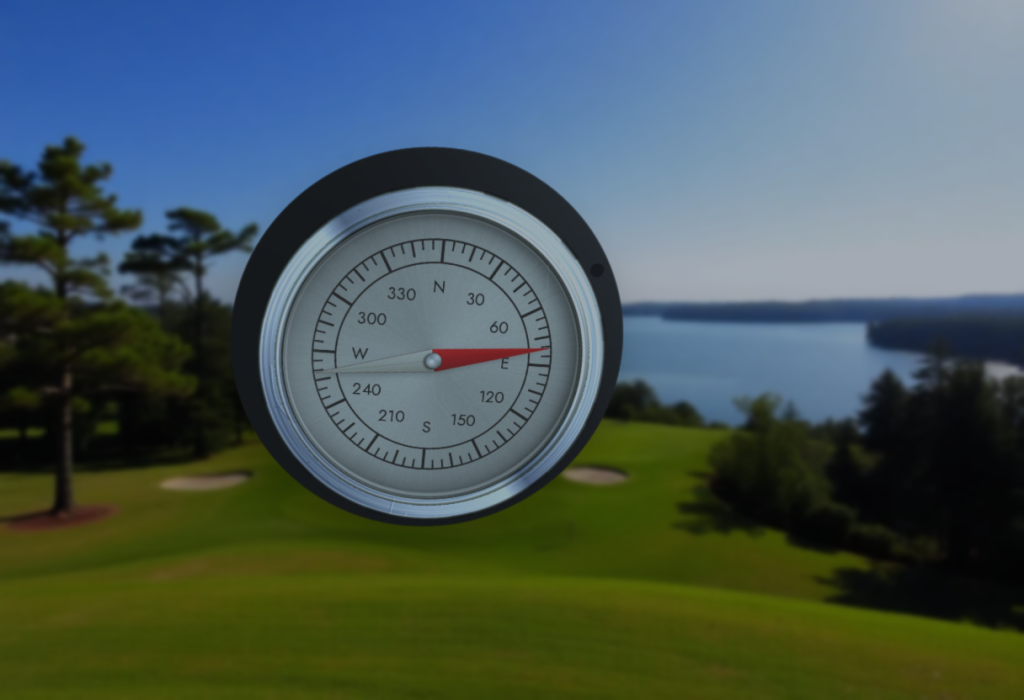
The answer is 80 °
